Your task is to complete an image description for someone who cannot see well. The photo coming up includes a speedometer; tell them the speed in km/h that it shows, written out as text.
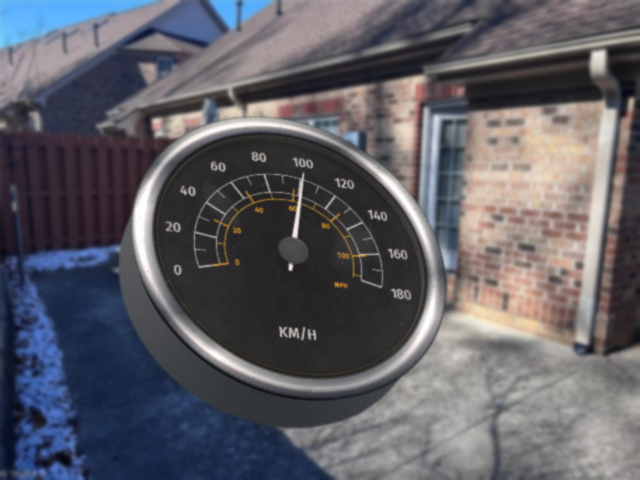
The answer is 100 km/h
